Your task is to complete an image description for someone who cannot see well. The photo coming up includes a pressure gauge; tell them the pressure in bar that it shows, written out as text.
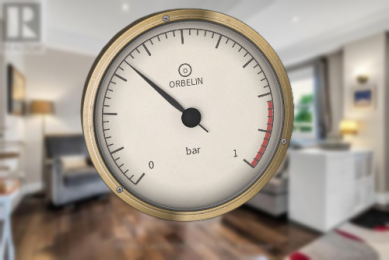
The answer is 0.34 bar
